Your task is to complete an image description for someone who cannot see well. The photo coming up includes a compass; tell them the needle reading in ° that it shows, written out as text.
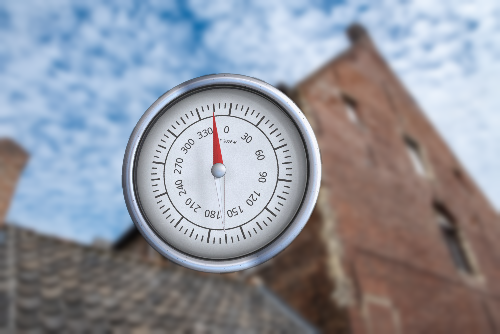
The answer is 345 °
